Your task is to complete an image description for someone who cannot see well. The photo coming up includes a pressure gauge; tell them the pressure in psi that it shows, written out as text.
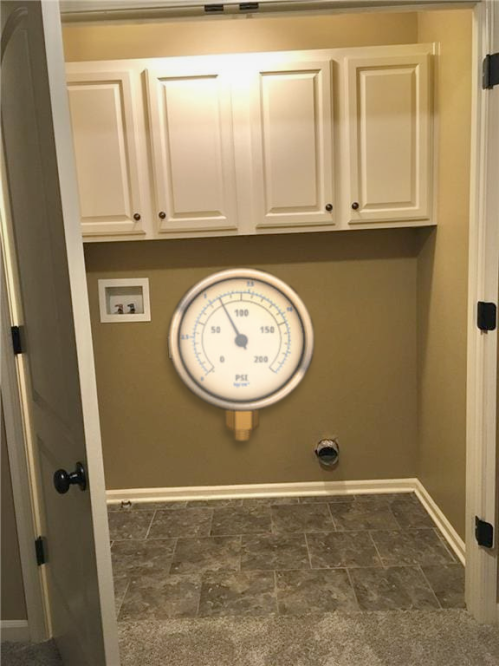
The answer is 80 psi
